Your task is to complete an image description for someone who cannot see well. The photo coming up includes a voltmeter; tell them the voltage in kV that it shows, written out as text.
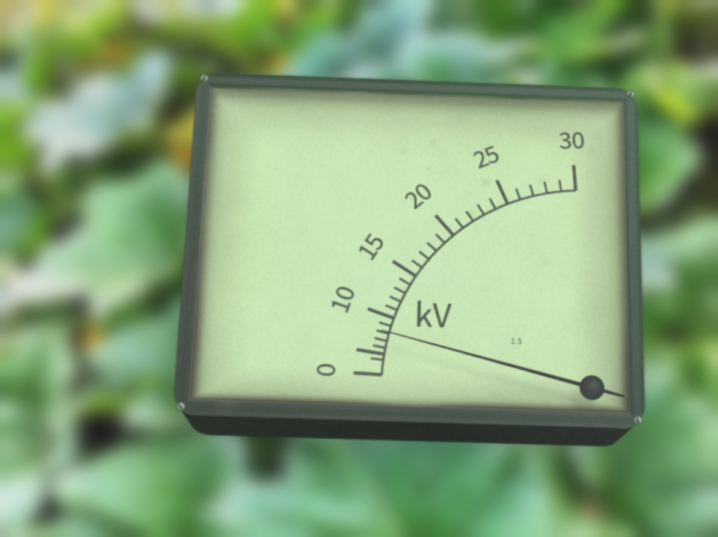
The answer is 8 kV
